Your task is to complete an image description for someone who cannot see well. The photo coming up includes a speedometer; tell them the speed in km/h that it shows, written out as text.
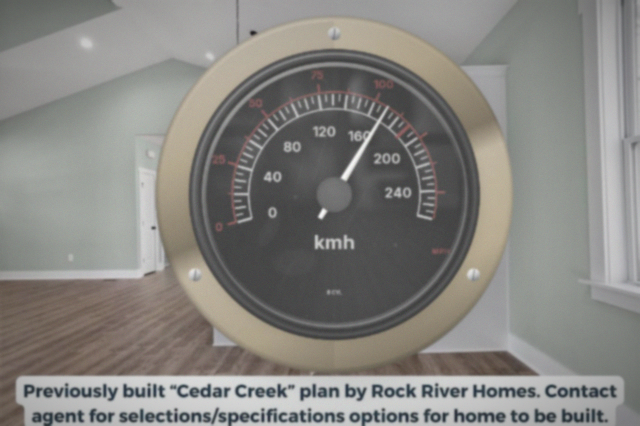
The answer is 170 km/h
